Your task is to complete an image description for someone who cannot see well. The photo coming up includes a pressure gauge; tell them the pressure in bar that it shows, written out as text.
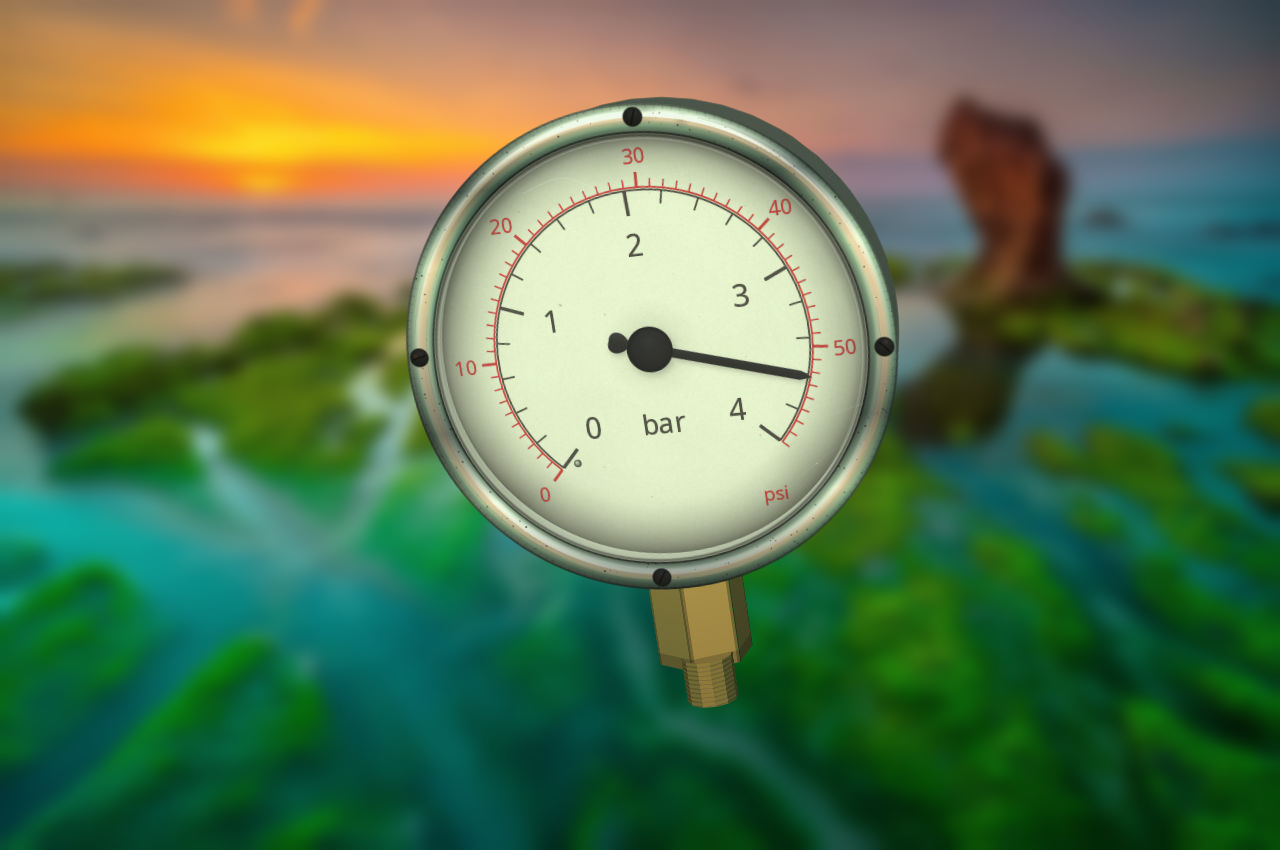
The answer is 3.6 bar
